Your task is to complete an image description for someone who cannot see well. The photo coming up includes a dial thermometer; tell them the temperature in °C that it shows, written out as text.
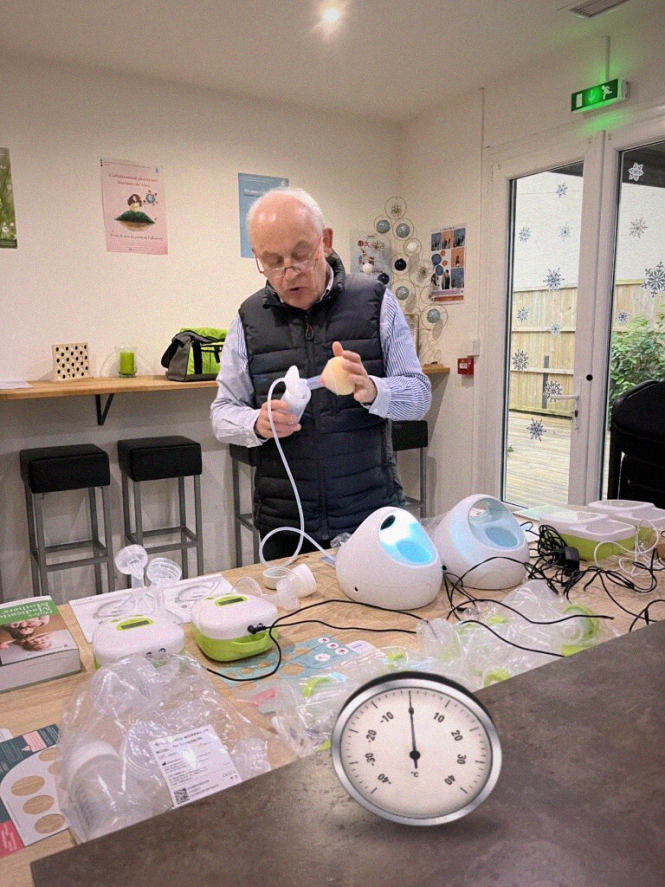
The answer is 0 °C
